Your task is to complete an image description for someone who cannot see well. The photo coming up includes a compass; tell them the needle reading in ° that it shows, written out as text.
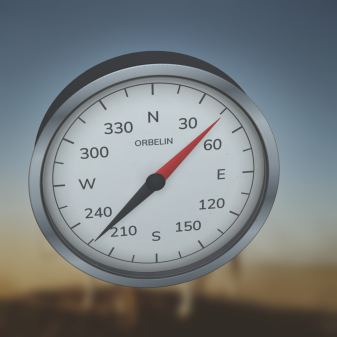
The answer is 45 °
